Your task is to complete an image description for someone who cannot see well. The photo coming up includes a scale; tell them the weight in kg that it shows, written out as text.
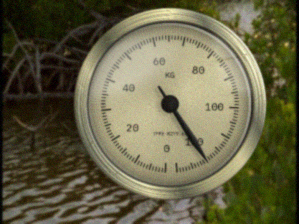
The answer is 120 kg
